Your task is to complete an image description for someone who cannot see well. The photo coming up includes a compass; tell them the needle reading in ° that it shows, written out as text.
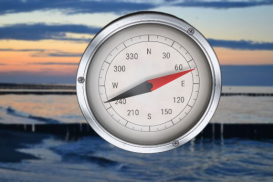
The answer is 70 °
